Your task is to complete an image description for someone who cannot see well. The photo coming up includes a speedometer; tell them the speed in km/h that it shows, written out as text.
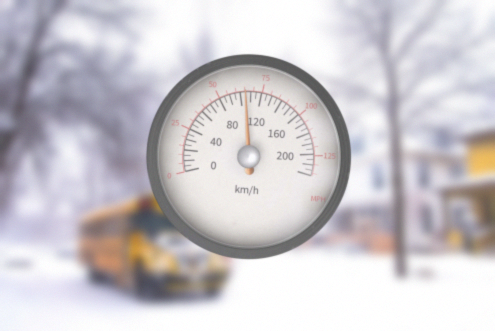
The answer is 105 km/h
